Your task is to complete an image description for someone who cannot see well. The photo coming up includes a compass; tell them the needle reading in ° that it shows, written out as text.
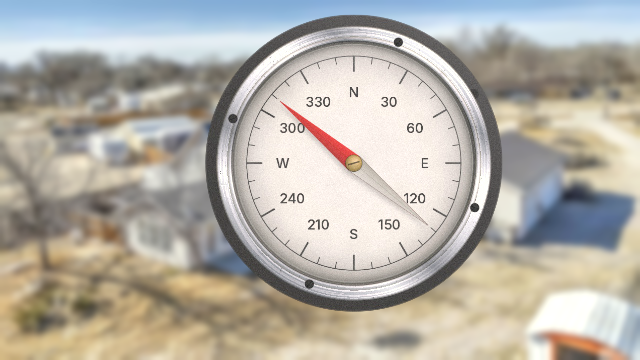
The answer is 310 °
